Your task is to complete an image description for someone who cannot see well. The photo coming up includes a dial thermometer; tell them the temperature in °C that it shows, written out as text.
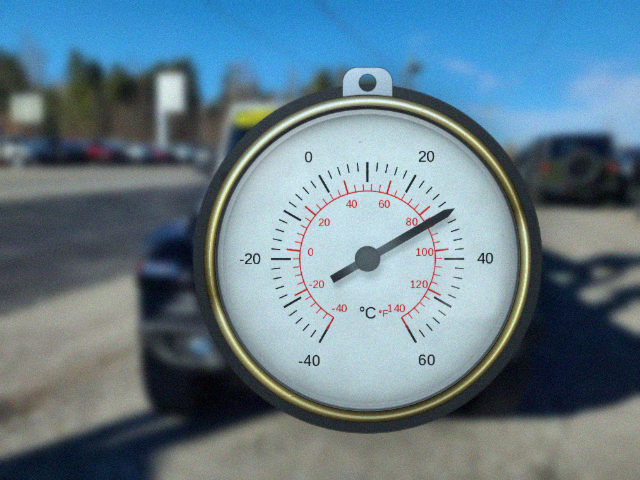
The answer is 30 °C
